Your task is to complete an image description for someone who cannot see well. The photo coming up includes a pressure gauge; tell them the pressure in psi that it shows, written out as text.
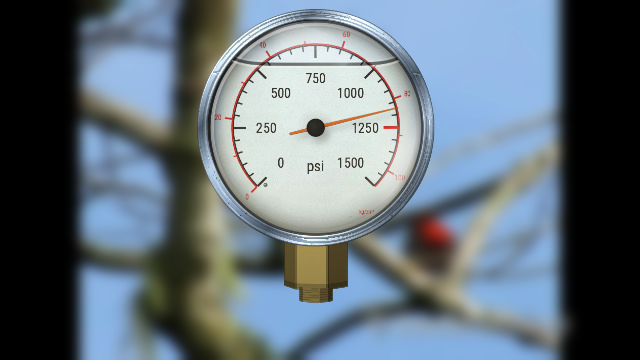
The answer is 1175 psi
